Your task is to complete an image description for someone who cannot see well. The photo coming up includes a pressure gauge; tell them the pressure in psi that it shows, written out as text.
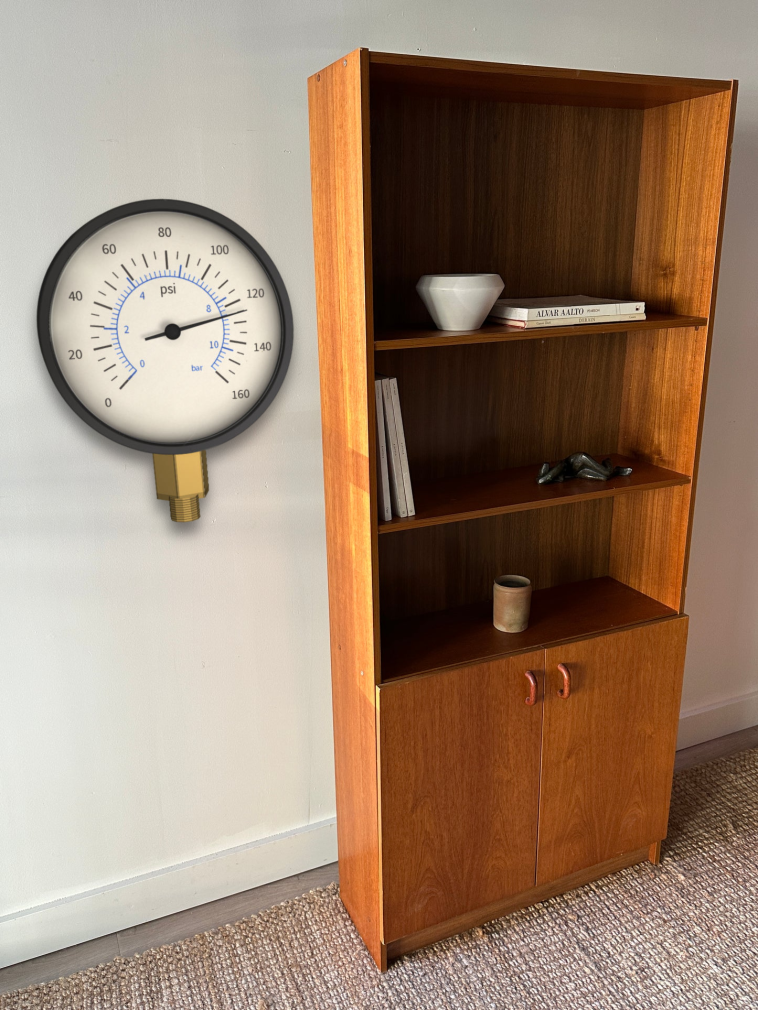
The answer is 125 psi
